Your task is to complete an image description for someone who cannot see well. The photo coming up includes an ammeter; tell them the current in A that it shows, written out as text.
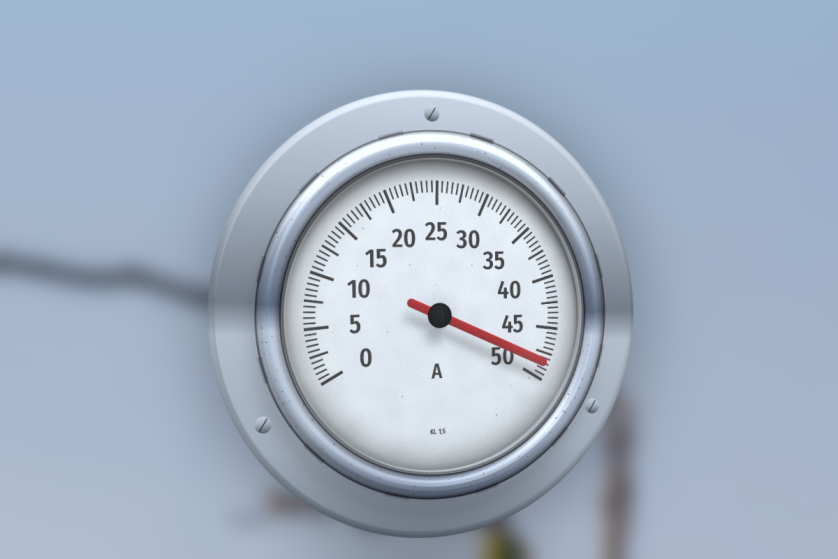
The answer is 48.5 A
